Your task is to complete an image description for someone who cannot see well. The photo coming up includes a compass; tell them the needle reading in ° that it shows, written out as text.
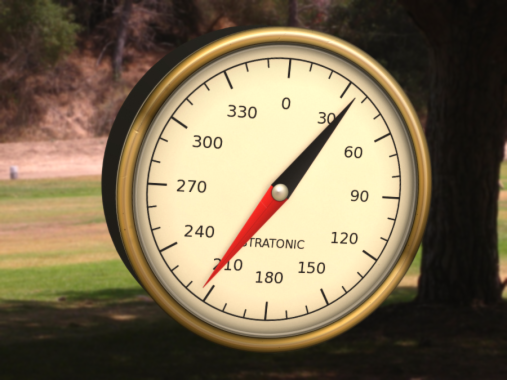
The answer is 215 °
